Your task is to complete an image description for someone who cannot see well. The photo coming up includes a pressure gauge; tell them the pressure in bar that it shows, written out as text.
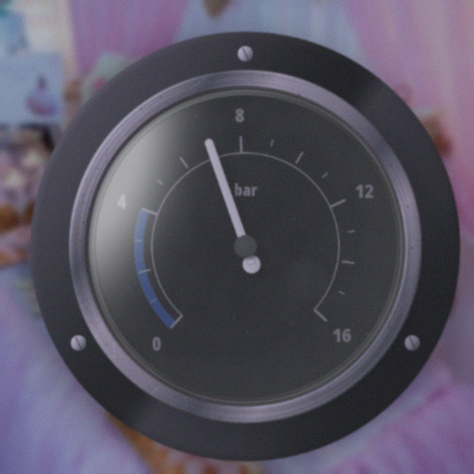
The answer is 7 bar
